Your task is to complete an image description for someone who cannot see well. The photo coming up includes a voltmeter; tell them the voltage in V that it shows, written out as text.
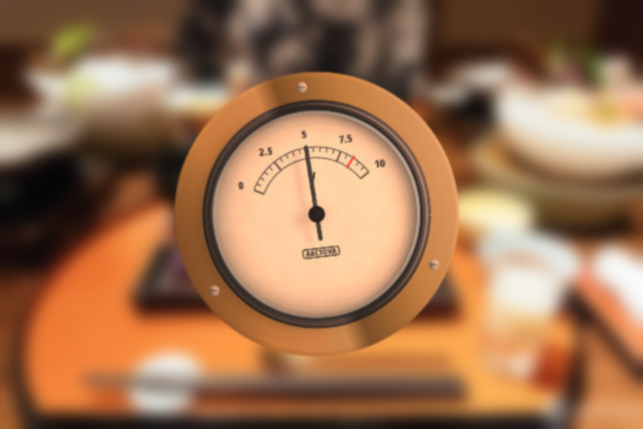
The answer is 5 V
